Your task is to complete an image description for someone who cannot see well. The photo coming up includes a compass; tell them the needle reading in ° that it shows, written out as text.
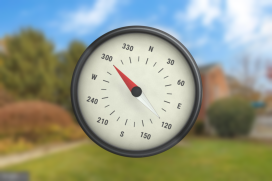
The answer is 300 °
